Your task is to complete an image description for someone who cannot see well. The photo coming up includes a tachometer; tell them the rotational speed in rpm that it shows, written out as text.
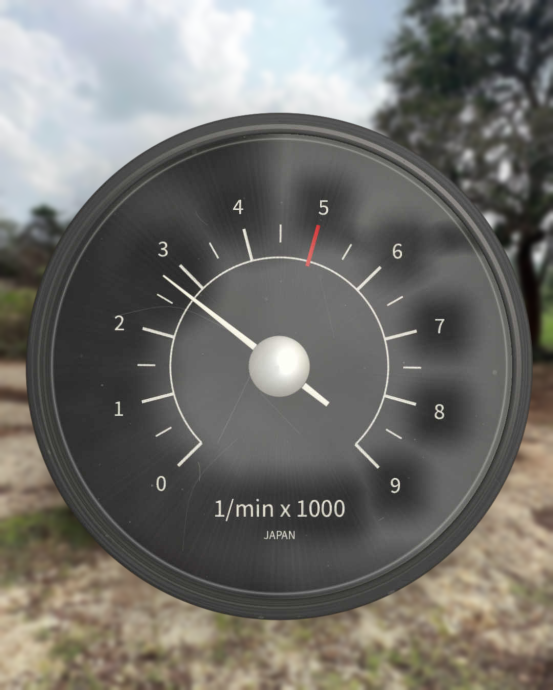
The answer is 2750 rpm
